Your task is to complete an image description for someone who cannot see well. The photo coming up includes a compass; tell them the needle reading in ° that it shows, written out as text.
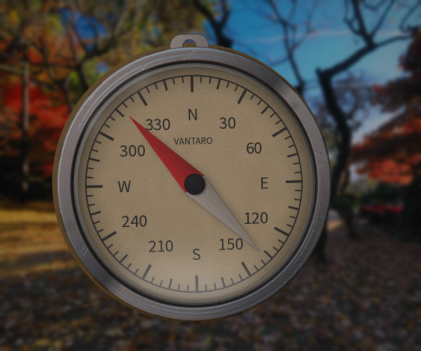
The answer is 317.5 °
